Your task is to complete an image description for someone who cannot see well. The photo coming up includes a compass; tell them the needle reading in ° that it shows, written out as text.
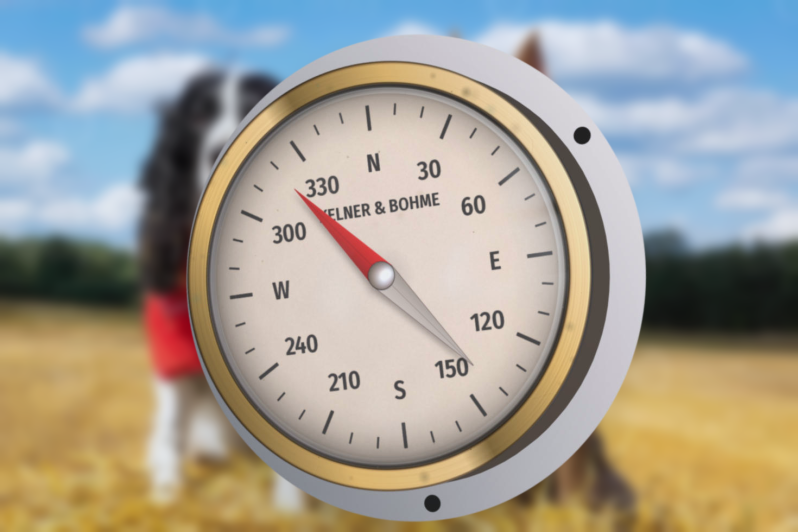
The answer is 320 °
